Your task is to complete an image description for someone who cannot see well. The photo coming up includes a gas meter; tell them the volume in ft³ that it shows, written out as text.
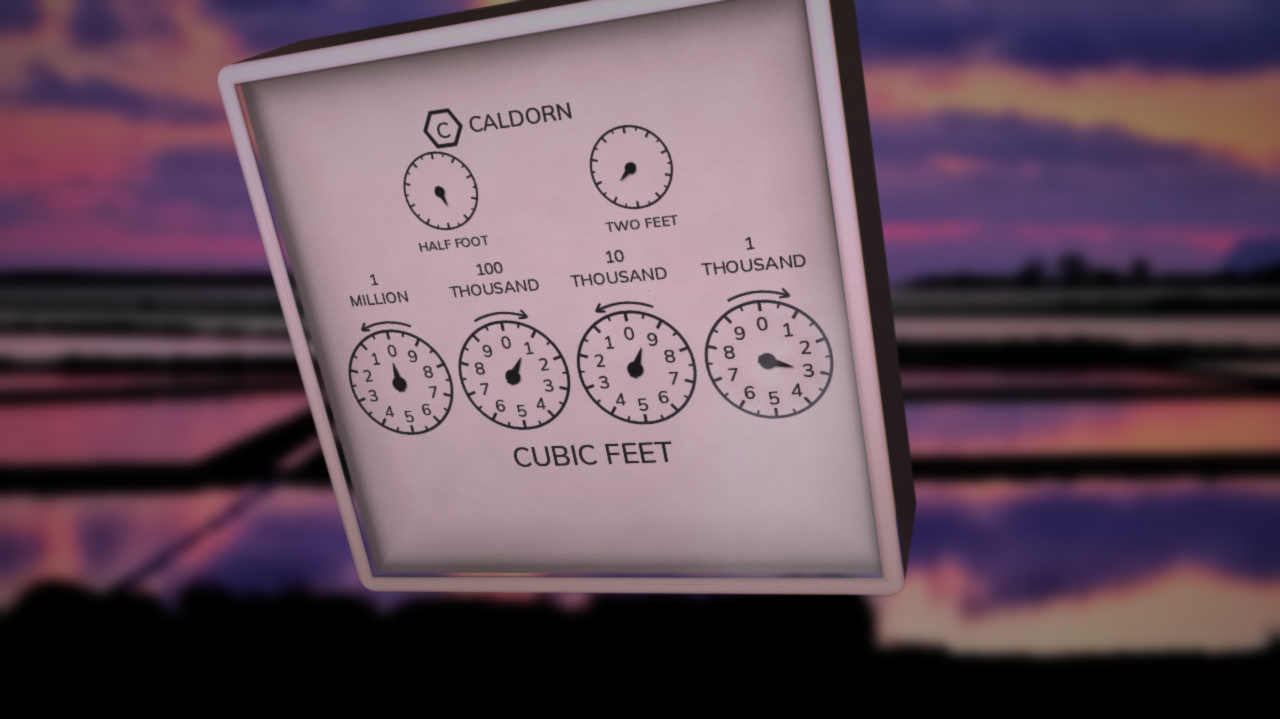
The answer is 9300 ft³
